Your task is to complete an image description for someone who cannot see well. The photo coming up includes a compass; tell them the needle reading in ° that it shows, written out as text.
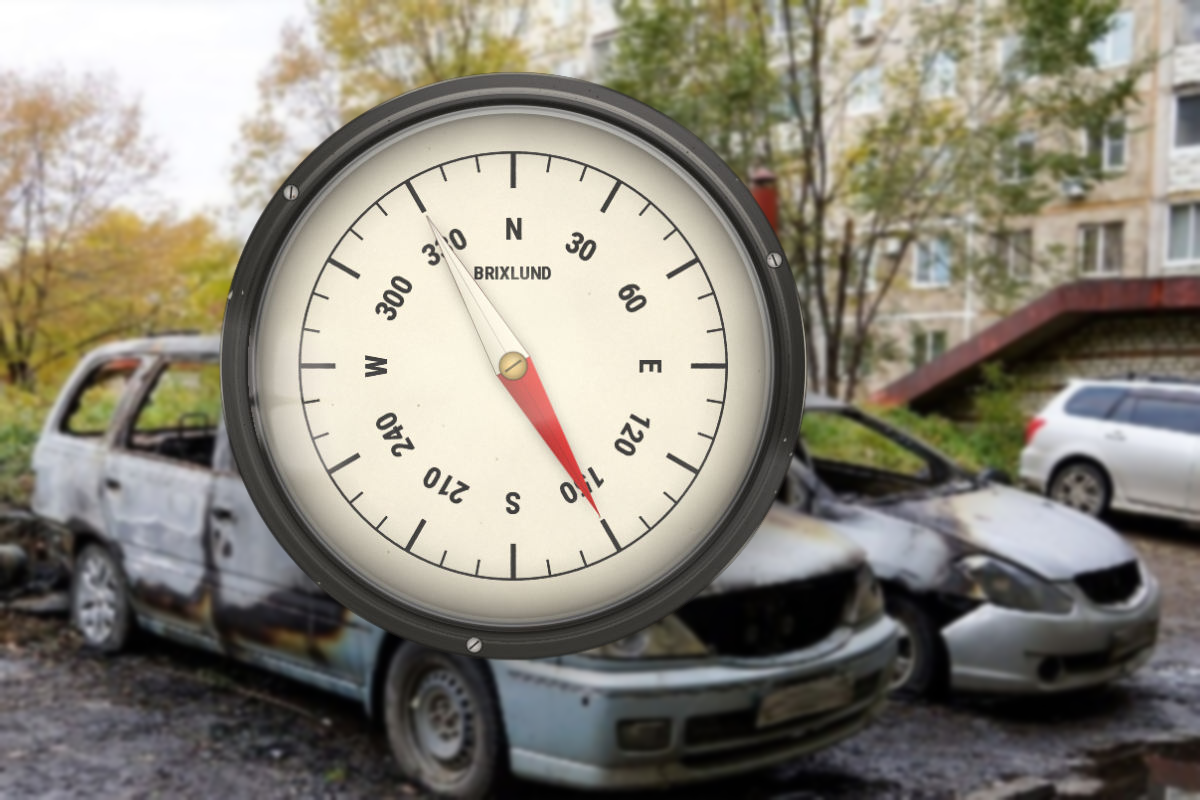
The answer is 150 °
